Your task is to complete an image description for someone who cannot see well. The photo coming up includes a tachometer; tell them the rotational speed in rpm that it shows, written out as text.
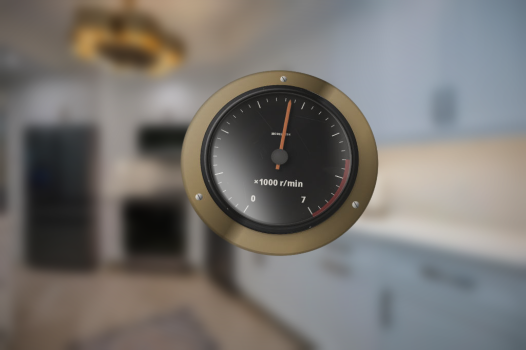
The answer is 3700 rpm
